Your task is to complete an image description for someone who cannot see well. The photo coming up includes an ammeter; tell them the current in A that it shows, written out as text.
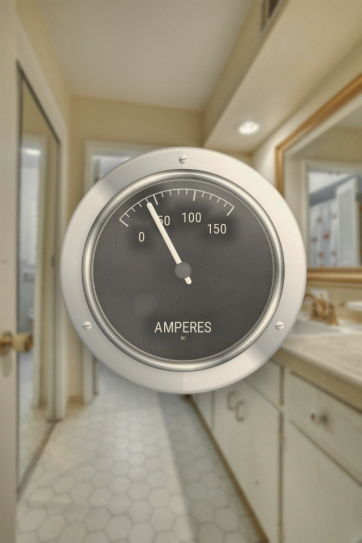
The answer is 40 A
